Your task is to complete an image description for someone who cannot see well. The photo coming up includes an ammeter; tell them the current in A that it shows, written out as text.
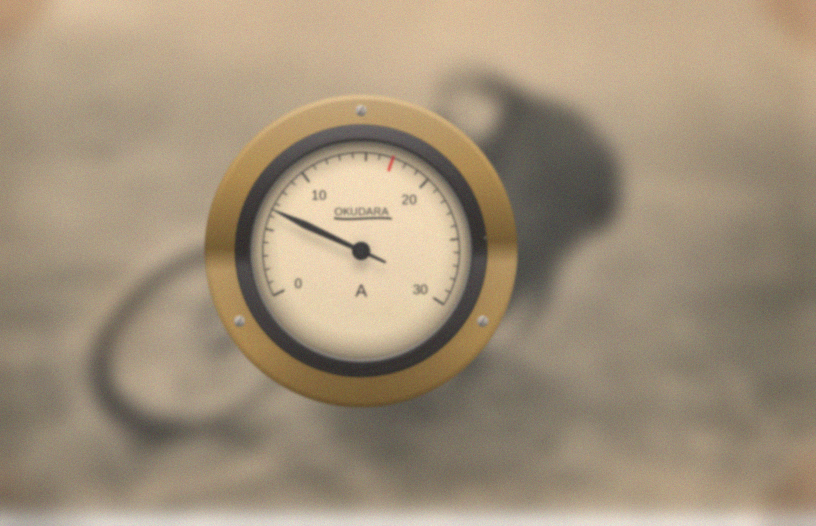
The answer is 6.5 A
